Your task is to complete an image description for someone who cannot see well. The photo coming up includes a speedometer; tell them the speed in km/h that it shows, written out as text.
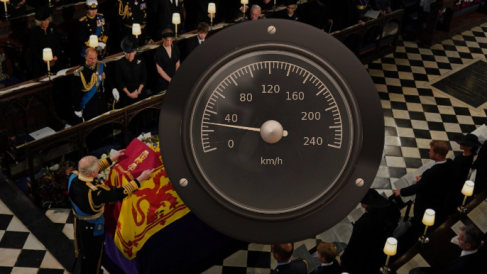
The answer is 28 km/h
